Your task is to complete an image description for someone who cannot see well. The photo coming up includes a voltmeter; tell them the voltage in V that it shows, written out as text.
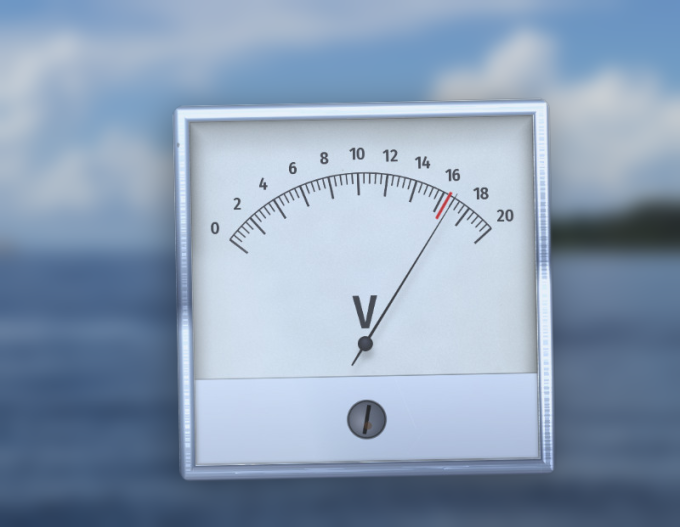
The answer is 16.8 V
